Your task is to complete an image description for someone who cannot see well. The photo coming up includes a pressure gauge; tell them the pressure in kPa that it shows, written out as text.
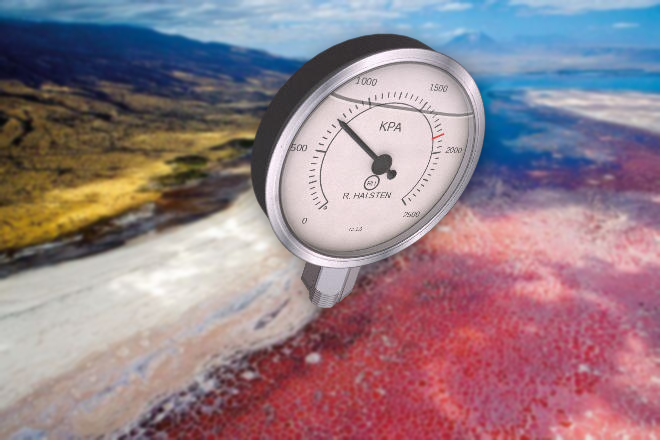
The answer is 750 kPa
